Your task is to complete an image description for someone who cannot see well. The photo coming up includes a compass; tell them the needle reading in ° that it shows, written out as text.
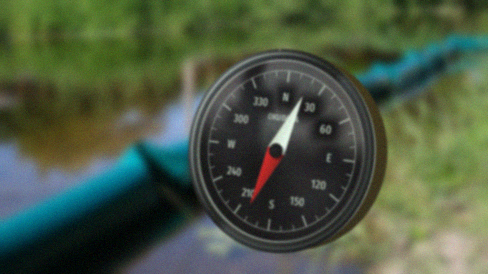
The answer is 200 °
